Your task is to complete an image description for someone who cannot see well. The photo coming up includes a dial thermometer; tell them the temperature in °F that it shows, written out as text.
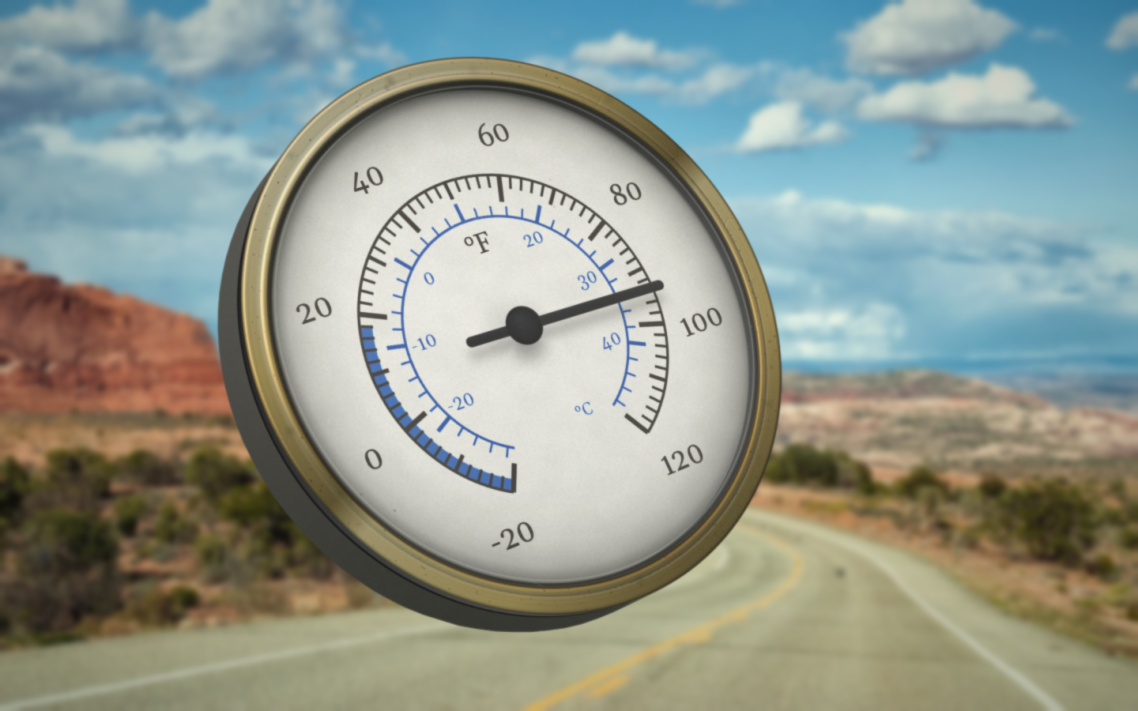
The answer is 94 °F
